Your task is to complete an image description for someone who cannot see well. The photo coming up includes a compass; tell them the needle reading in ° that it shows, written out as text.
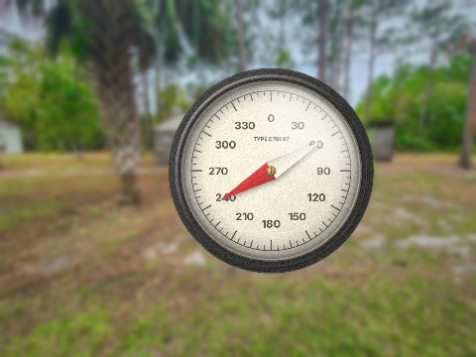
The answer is 240 °
